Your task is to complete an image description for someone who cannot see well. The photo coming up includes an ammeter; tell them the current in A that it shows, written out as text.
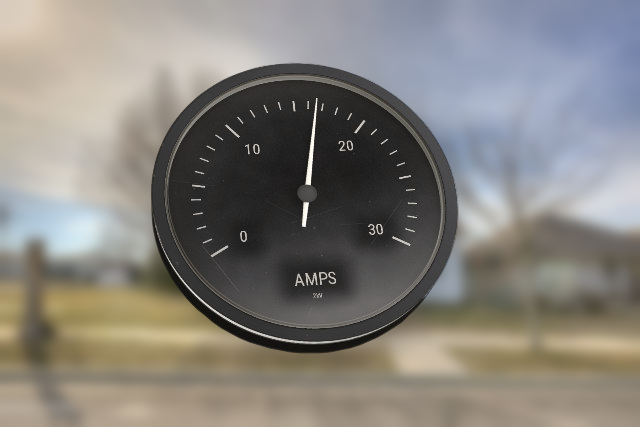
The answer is 16.5 A
